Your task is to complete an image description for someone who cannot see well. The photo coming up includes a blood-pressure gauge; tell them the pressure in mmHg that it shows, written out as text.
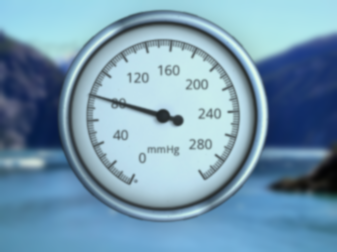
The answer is 80 mmHg
